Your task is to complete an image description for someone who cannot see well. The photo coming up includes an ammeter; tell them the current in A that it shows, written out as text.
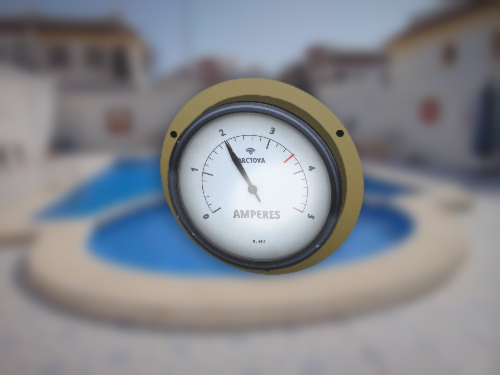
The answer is 2 A
